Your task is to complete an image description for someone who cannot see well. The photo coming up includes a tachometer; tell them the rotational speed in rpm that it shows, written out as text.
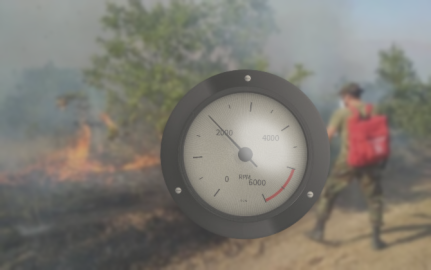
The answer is 2000 rpm
